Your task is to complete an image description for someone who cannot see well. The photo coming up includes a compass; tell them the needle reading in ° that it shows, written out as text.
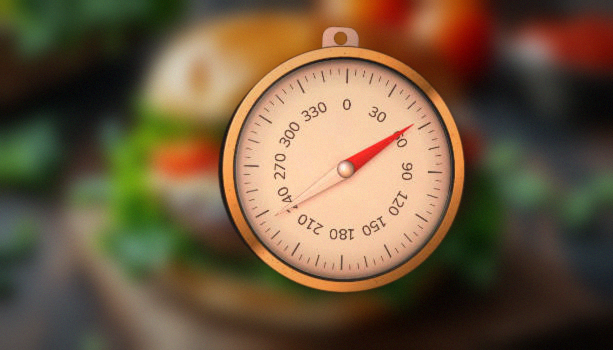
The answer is 55 °
